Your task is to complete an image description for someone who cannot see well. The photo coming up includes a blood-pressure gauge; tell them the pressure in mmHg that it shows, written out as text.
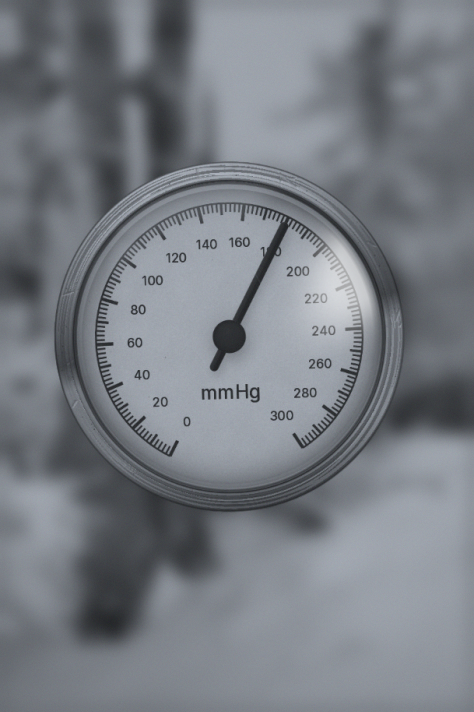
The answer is 180 mmHg
